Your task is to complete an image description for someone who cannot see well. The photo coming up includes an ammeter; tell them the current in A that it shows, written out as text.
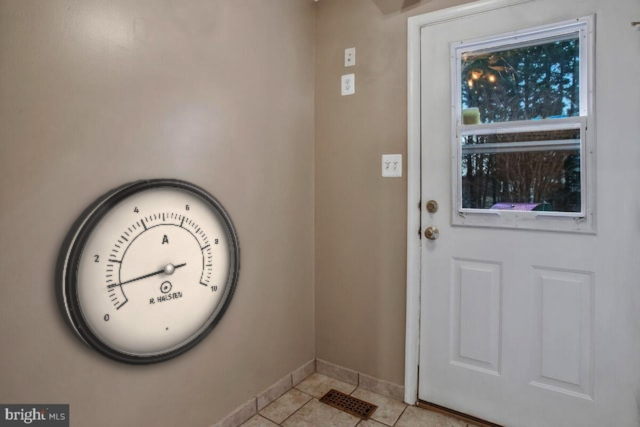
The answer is 1 A
